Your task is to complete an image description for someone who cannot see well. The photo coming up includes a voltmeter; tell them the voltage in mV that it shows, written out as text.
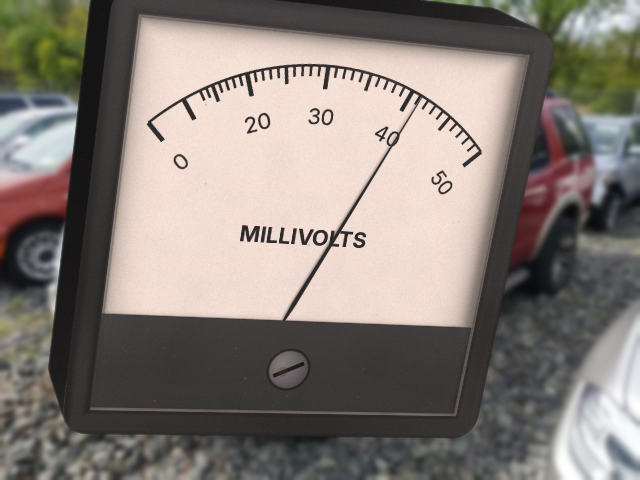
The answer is 41 mV
